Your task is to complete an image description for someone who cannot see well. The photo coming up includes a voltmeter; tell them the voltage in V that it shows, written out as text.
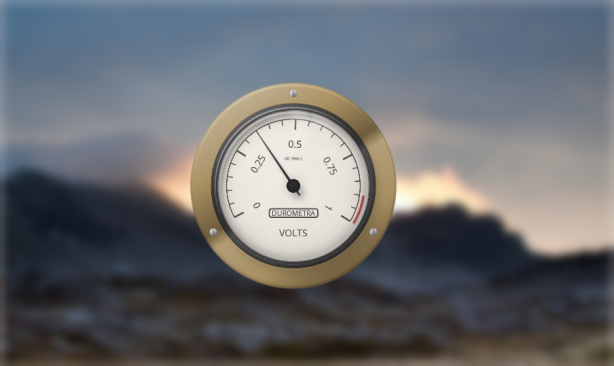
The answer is 0.35 V
